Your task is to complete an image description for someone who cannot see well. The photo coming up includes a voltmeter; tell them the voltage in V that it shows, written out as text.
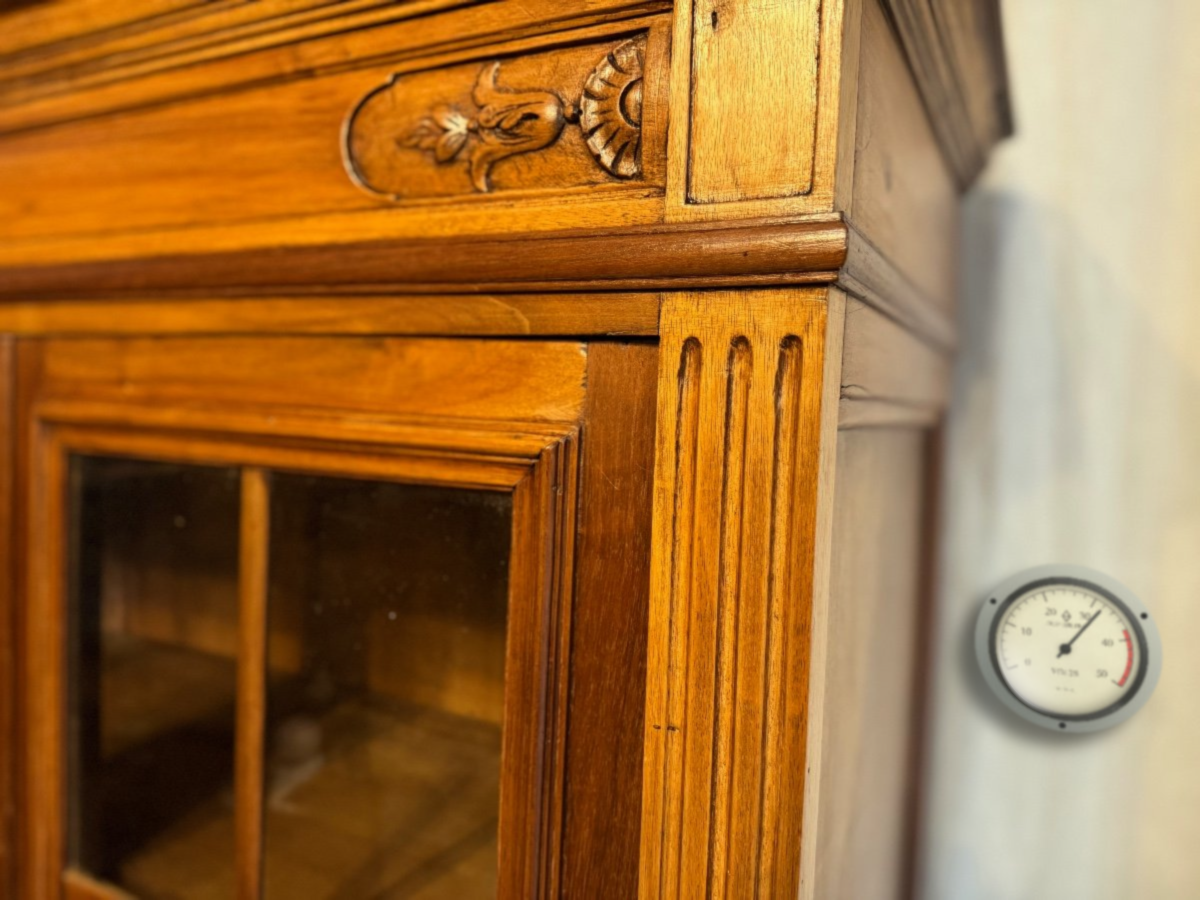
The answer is 32 V
